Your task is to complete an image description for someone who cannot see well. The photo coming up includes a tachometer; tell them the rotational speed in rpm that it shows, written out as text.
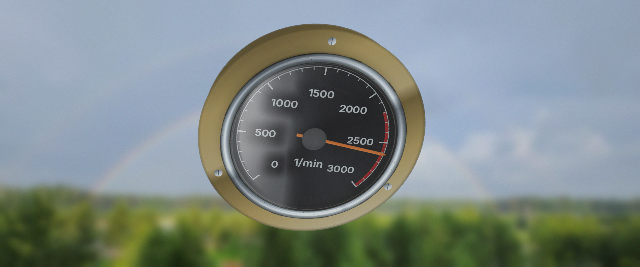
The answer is 2600 rpm
